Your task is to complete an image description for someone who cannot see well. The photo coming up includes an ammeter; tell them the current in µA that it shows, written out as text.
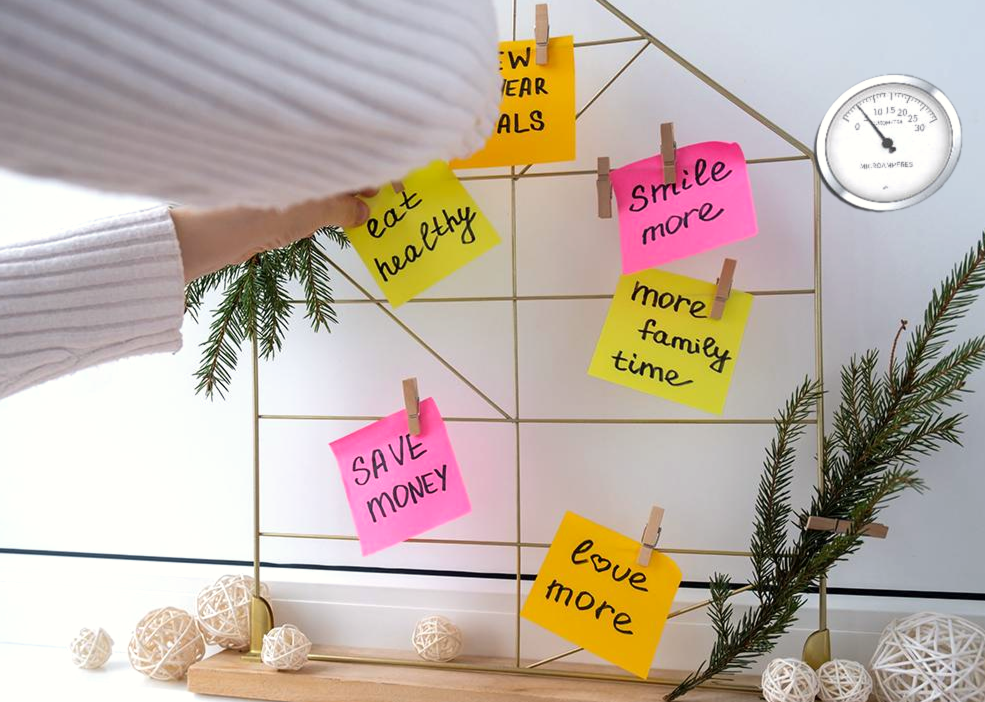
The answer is 5 µA
